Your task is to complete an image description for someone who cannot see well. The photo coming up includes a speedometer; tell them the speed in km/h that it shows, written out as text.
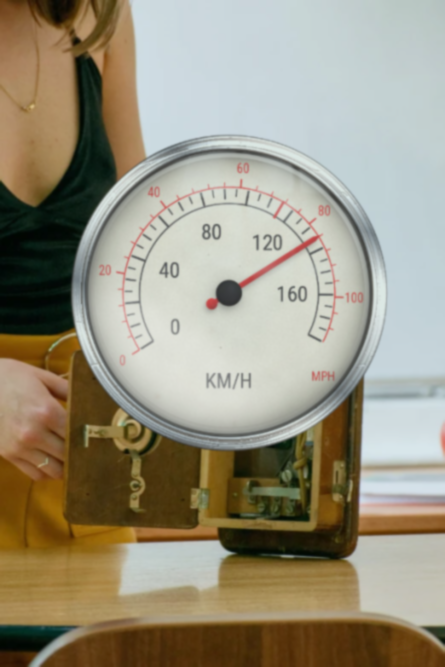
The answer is 135 km/h
